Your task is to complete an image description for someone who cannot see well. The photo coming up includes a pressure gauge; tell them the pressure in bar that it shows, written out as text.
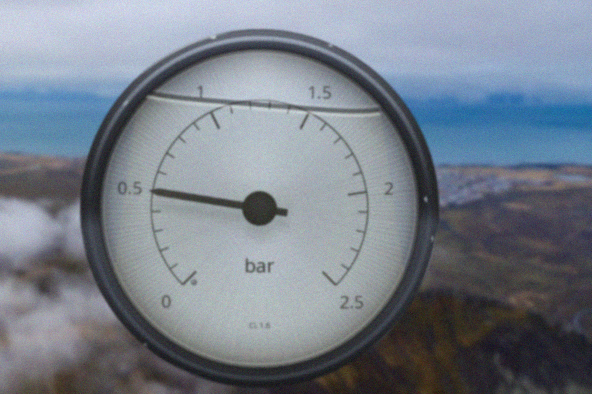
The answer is 0.5 bar
